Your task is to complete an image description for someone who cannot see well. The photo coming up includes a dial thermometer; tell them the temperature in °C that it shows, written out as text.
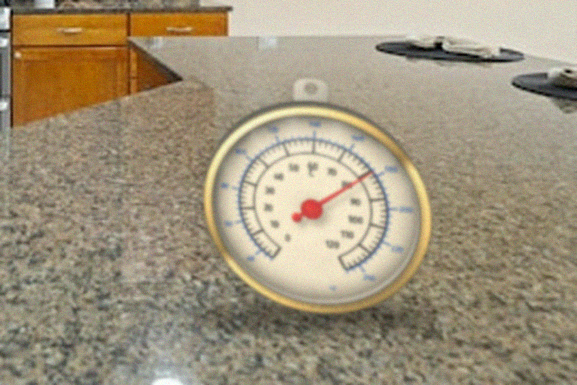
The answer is 80 °C
